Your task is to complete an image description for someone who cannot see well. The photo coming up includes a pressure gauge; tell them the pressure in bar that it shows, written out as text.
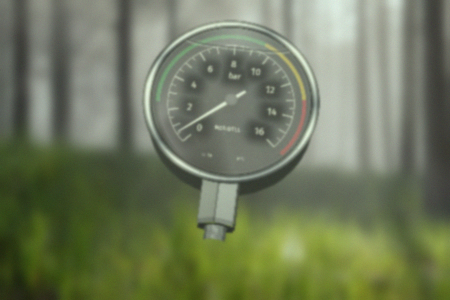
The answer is 0.5 bar
